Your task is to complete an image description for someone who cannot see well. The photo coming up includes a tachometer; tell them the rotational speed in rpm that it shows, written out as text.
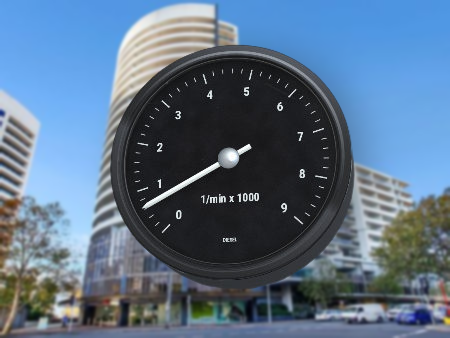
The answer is 600 rpm
